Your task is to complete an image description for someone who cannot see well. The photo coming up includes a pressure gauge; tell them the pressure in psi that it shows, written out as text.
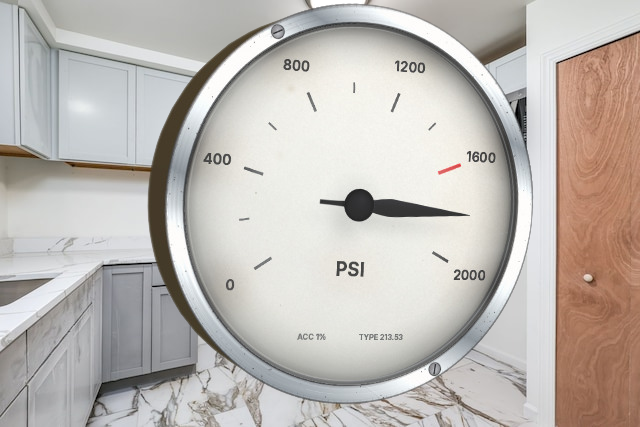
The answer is 1800 psi
